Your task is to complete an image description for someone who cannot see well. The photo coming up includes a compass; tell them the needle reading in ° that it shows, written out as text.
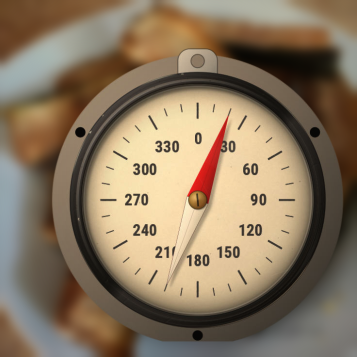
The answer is 20 °
